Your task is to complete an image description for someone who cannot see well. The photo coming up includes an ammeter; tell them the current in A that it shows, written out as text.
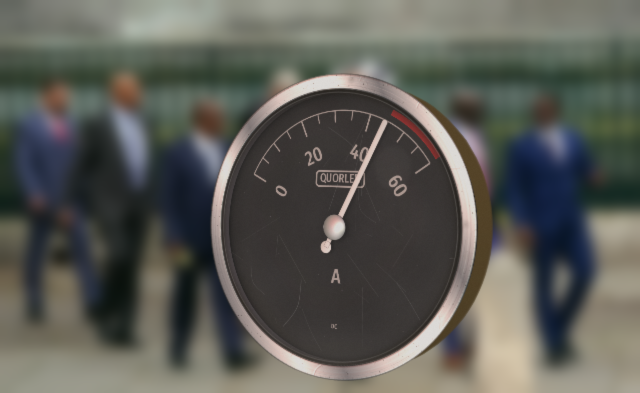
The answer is 45 A
